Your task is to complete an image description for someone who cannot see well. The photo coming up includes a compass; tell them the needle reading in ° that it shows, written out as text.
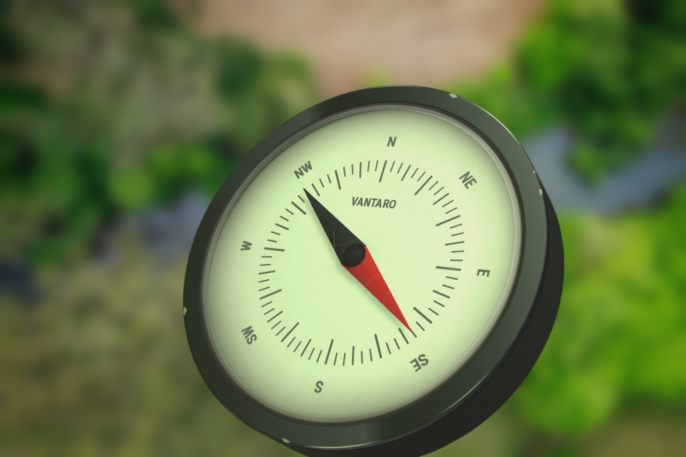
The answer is 130 °
